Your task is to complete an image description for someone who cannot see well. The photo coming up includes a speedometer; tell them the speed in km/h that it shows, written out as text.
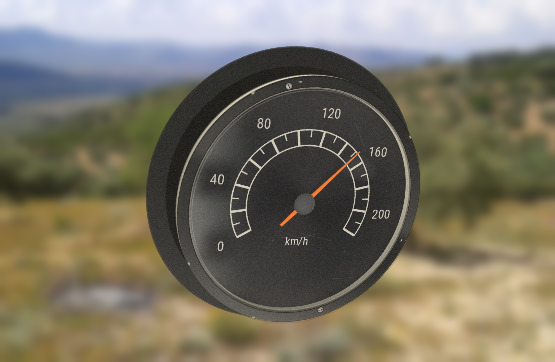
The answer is 150 km/h
